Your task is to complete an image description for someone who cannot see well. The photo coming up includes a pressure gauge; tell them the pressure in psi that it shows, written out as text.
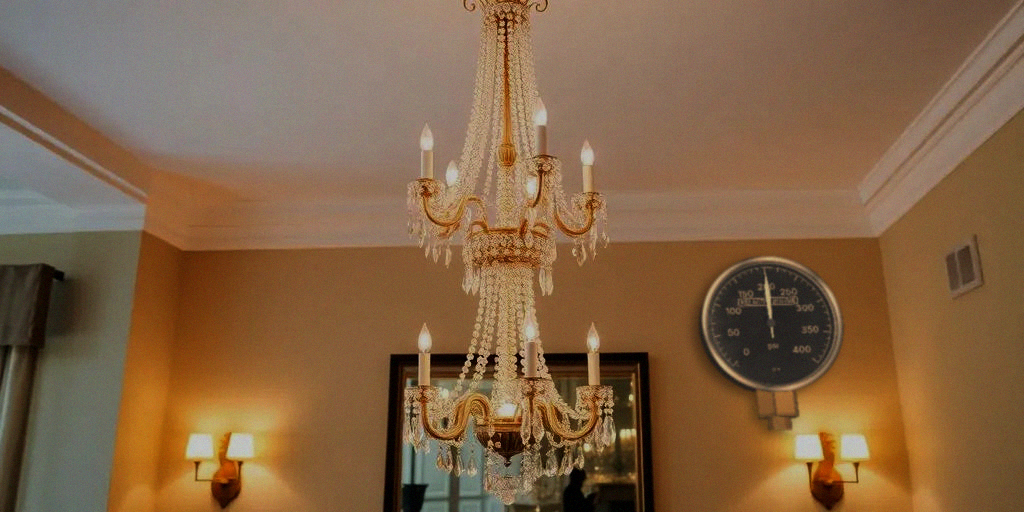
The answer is 200 psi
